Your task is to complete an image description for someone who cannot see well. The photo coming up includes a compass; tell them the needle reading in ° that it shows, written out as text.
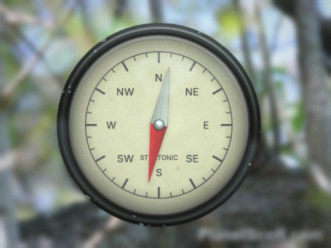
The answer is 190 °
